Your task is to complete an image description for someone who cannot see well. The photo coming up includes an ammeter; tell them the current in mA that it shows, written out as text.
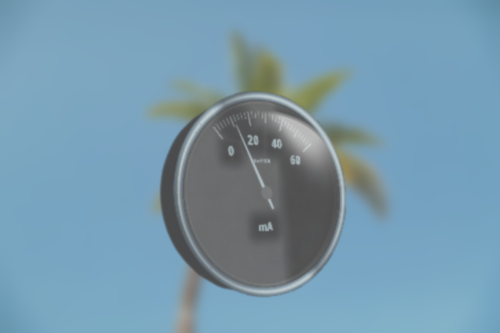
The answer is 10 mA
